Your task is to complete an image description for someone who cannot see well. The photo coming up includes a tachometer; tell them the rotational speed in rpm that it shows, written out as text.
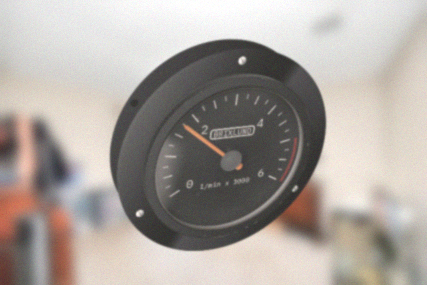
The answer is 1750 rpm
